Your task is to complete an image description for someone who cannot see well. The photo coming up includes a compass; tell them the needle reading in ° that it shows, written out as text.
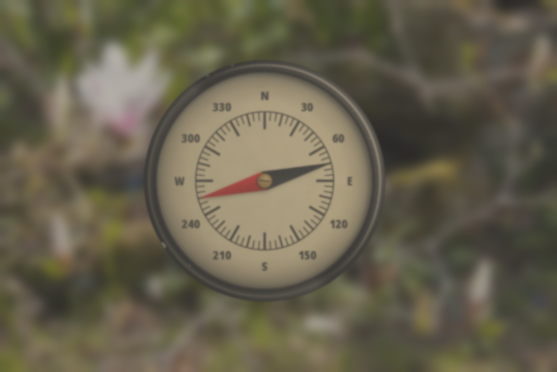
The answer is 255 °
